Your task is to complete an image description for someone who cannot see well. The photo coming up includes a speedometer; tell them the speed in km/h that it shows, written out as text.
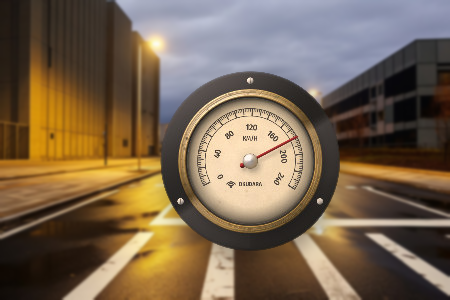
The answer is 180 km/h
